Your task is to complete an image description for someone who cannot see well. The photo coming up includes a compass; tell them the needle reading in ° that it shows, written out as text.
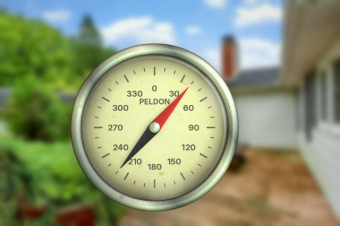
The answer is 40 °
